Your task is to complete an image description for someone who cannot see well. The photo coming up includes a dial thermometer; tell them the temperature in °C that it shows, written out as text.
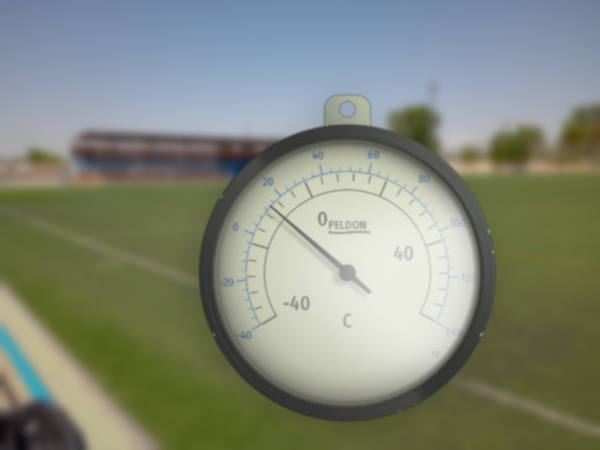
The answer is -10 °C
